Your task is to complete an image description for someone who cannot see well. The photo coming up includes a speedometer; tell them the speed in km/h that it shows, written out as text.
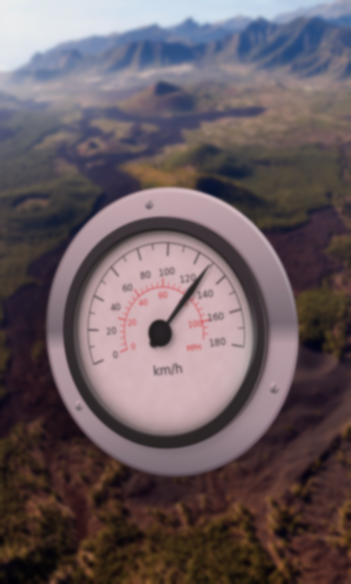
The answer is 130 km/h
